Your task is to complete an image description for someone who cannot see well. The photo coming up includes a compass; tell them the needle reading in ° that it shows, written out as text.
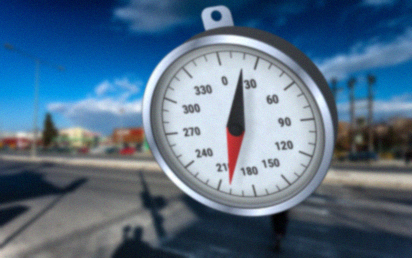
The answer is 200 °
